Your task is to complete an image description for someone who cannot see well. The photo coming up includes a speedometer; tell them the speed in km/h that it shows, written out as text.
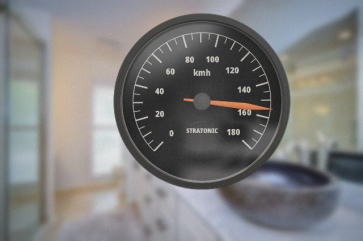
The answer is 155 km/h
